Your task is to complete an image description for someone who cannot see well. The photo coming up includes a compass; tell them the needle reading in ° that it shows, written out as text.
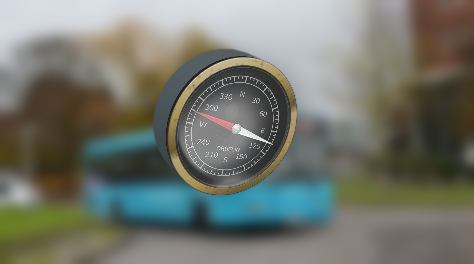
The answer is 285 °
